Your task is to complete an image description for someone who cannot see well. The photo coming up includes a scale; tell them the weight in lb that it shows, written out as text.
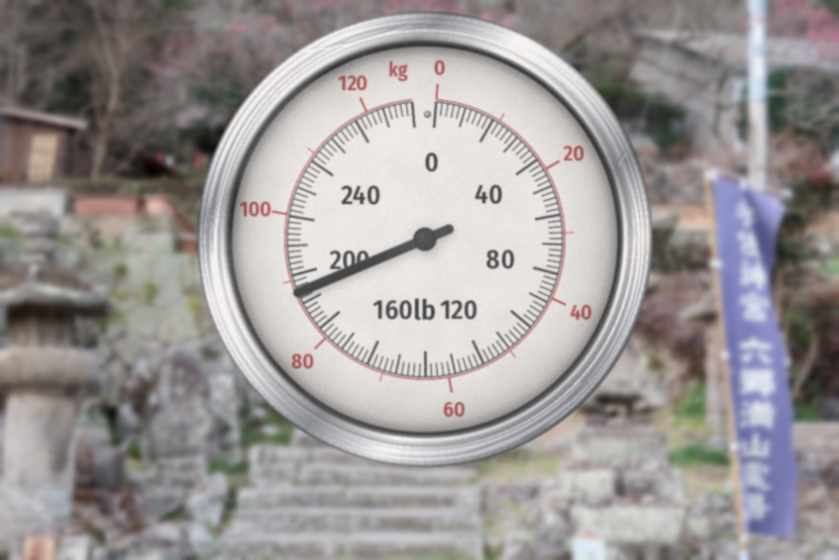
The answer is 194 lb
